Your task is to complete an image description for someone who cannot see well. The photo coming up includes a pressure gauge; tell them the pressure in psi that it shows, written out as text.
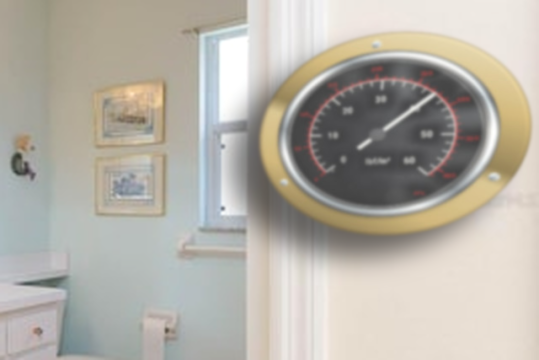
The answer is 40 psi
